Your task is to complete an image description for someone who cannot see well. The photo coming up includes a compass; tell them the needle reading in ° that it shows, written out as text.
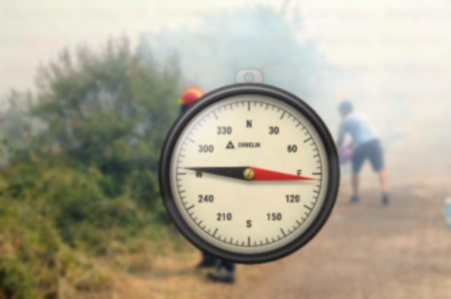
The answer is 95 °
